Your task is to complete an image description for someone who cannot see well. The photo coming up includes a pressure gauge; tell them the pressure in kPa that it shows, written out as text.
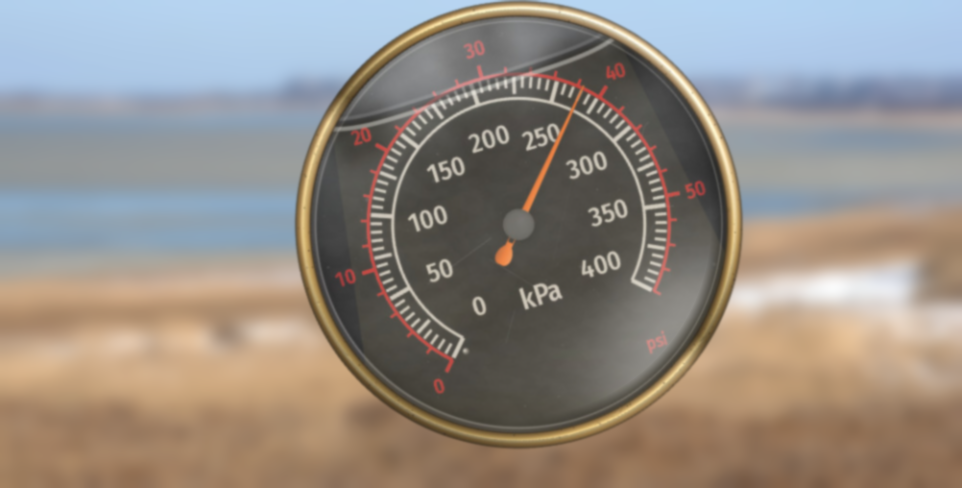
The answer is 265 kPa
